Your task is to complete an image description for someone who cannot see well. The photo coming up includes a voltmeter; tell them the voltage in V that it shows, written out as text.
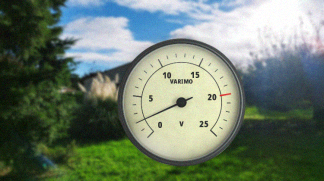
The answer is 2 V
